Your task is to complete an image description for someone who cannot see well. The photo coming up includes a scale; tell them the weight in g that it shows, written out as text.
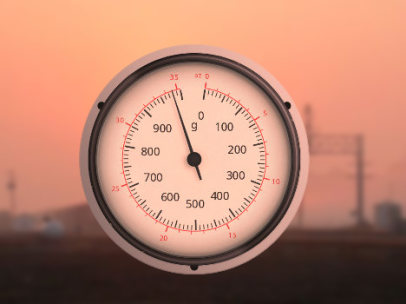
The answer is 980 g
